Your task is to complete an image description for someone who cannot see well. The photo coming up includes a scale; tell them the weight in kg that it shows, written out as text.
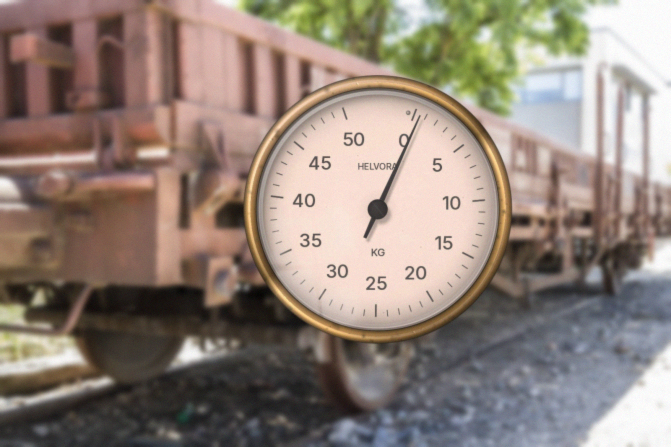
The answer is 0.5 kg
